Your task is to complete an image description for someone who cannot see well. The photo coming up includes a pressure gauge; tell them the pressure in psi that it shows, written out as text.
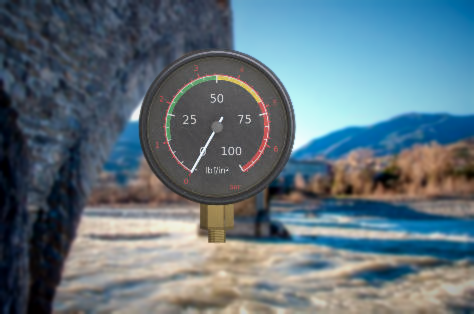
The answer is 0 psi
